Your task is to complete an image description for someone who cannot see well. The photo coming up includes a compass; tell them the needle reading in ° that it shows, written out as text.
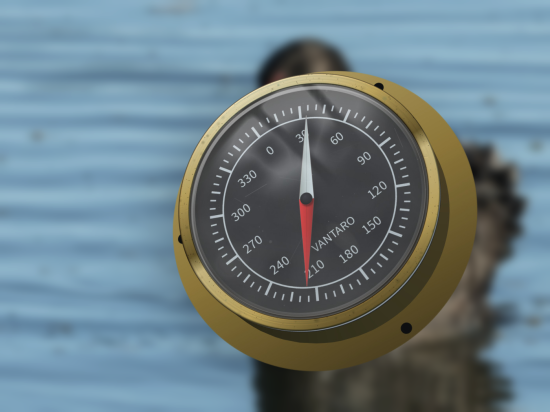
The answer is 215 °
